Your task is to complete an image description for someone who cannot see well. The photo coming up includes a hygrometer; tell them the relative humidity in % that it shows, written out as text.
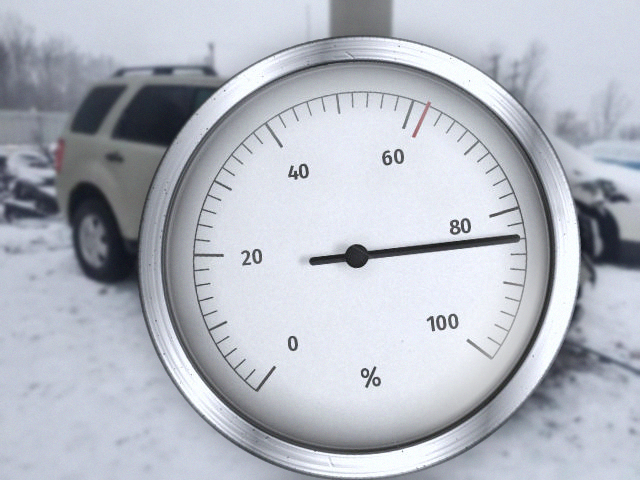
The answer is 84 %
